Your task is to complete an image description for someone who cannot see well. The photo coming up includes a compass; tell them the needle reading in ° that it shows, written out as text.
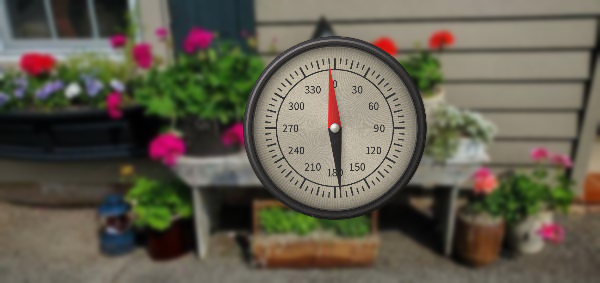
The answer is 355 °
